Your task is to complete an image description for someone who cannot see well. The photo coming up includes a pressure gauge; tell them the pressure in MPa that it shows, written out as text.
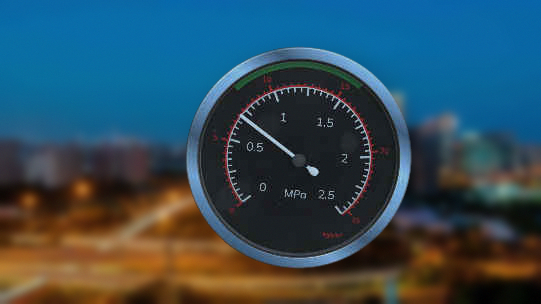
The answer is 0.7 MPa
